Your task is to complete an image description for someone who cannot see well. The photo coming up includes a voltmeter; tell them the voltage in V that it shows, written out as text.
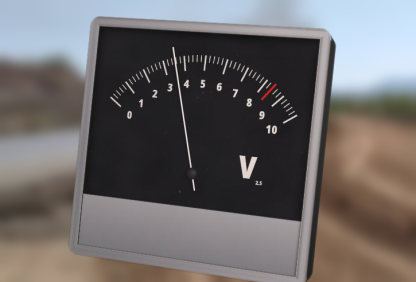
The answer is 3.6 V
